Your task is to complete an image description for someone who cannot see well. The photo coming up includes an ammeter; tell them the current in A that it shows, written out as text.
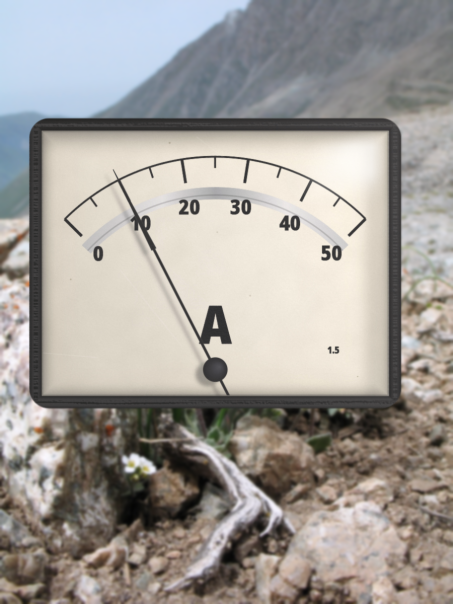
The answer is 10 A
